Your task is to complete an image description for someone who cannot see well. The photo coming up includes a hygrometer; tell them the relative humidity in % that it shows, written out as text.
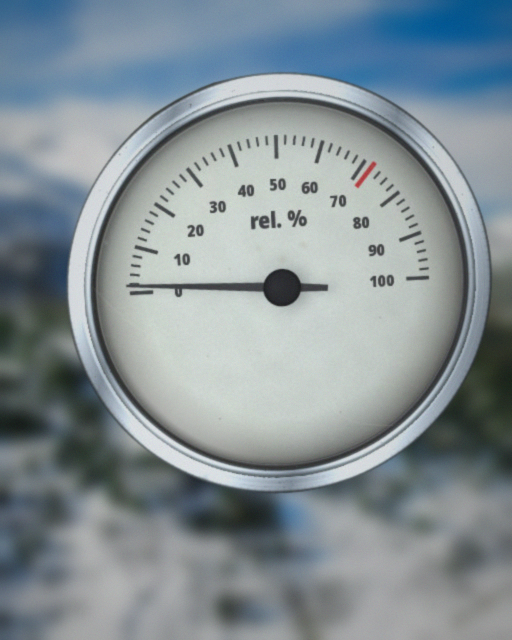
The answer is 2 %
